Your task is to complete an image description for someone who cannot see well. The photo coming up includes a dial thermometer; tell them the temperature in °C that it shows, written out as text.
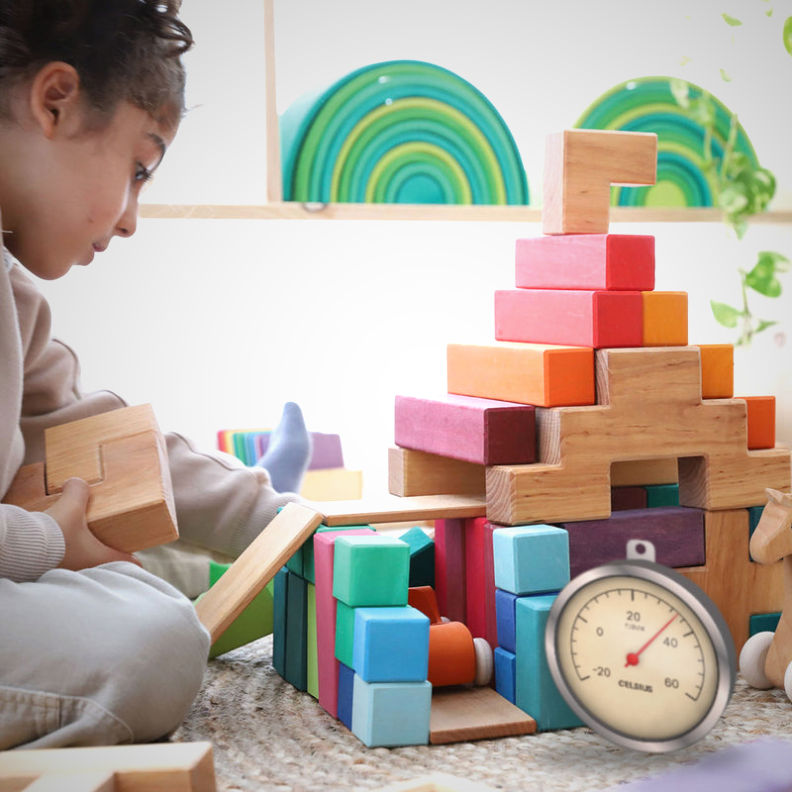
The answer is 34 °C
